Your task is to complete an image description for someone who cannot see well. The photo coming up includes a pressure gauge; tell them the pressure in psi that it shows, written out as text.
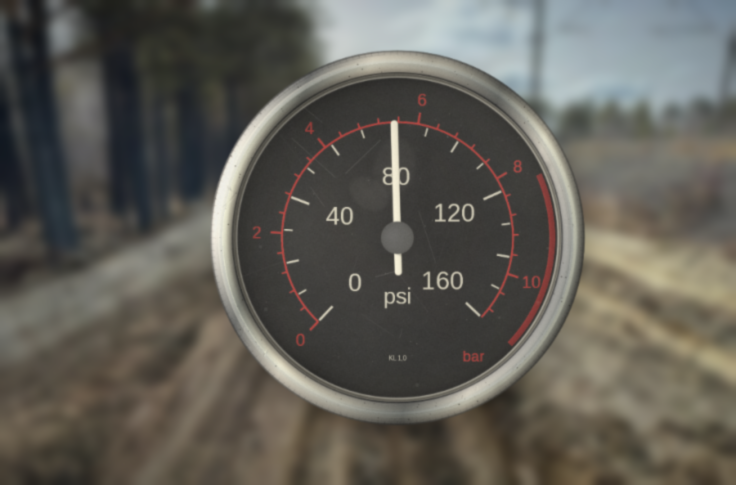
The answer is 80 psi
